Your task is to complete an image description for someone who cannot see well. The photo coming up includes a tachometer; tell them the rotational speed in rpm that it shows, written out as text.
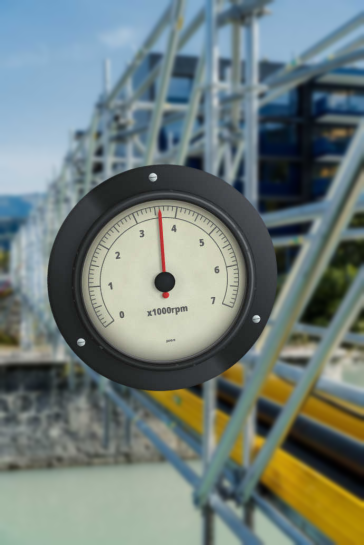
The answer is 3600 rpm
